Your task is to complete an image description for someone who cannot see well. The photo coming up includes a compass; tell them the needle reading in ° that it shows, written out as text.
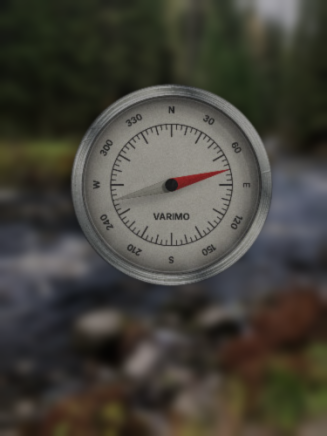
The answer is 75 °
